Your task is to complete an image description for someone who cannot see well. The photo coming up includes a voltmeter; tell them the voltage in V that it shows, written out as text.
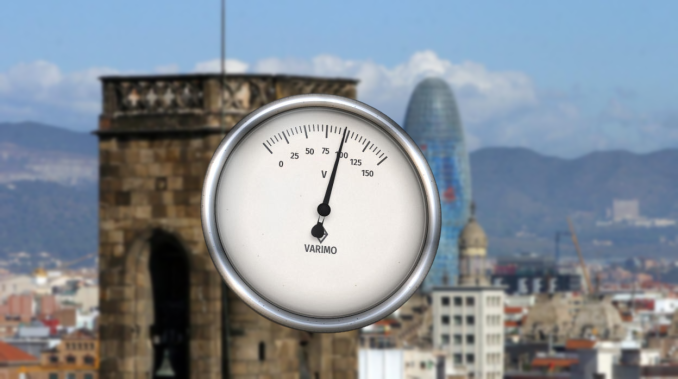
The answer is 95 V
